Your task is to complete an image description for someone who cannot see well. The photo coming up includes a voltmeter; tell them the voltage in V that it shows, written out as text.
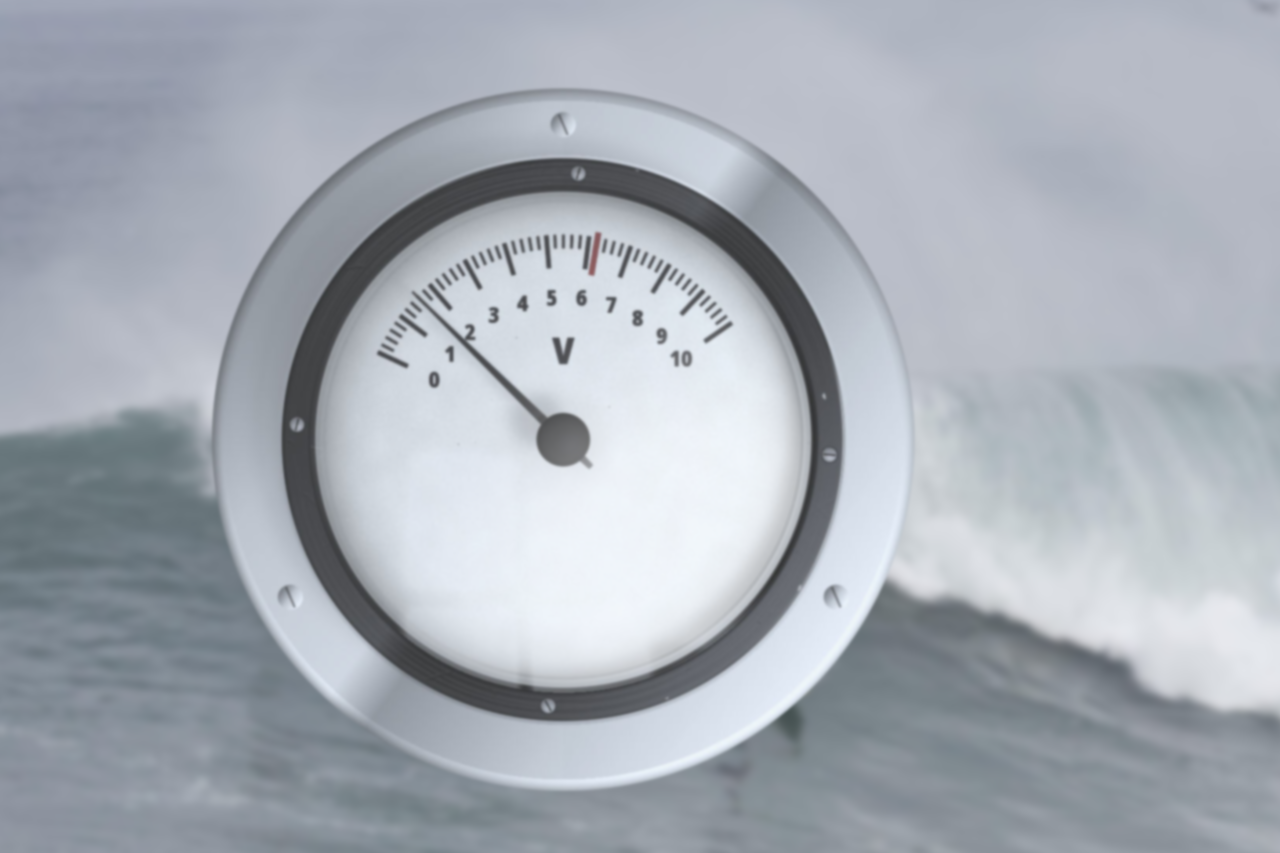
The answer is 1.6 V
